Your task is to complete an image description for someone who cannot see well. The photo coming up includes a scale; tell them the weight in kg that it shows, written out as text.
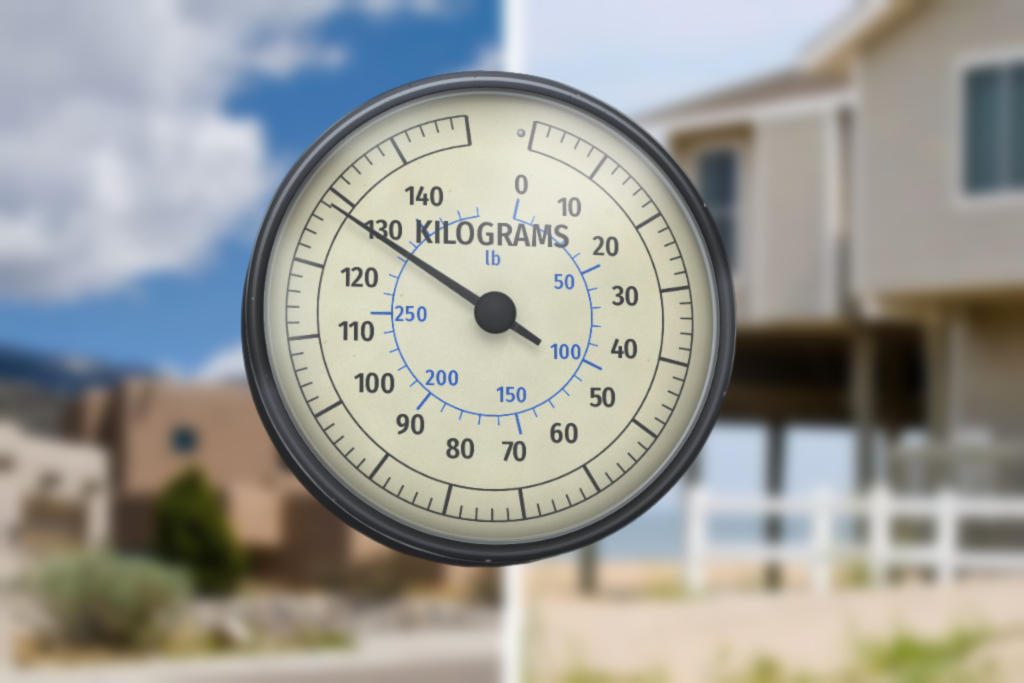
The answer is 128 kg
